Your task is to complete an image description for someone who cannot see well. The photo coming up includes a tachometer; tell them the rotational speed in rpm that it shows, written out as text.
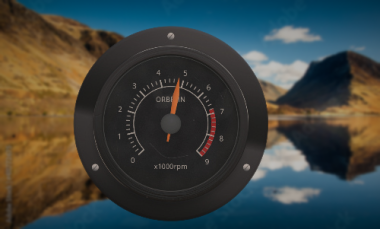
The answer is 4800 rpm
